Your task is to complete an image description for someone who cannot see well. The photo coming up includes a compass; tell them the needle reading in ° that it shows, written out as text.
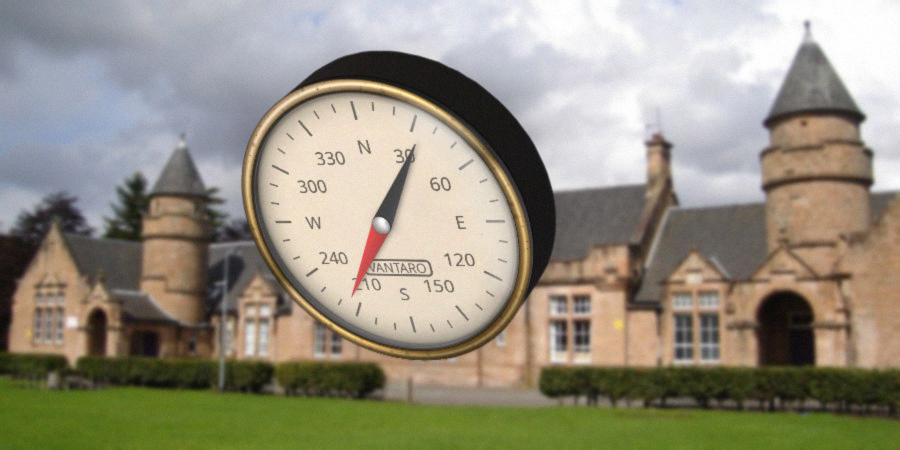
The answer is 215 °
